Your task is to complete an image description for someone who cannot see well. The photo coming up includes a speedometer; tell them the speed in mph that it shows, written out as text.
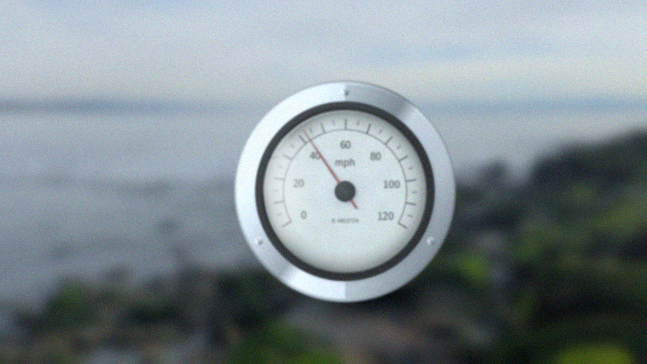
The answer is 42.5 mph
